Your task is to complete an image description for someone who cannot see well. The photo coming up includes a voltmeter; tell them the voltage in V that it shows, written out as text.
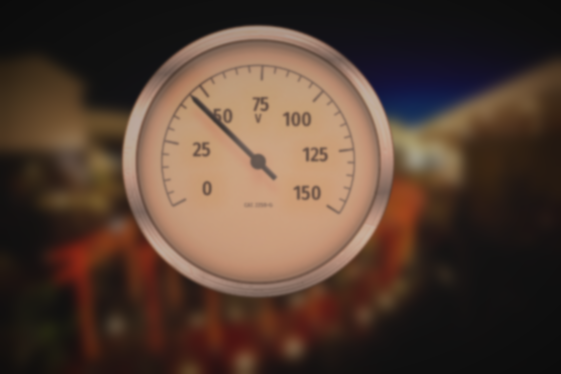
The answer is 45 V
